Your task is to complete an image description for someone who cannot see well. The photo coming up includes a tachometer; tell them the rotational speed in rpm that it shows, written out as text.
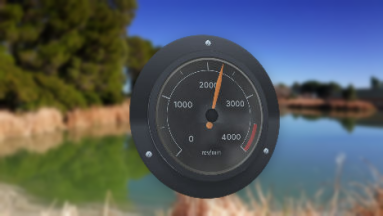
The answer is 2250 rpm
